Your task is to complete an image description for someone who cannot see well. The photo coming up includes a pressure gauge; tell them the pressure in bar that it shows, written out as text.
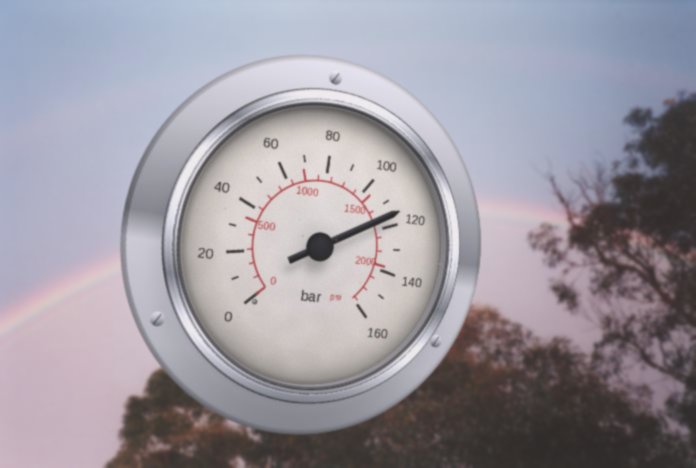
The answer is 115 bar
